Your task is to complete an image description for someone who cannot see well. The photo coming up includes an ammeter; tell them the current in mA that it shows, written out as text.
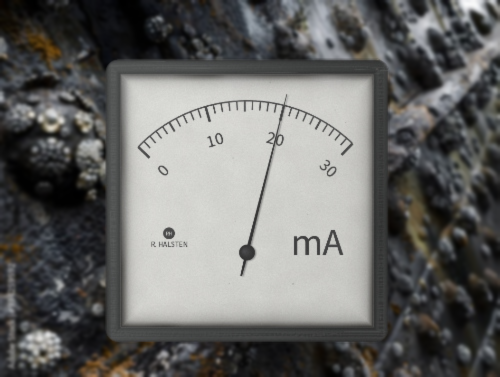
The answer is 20 mA
